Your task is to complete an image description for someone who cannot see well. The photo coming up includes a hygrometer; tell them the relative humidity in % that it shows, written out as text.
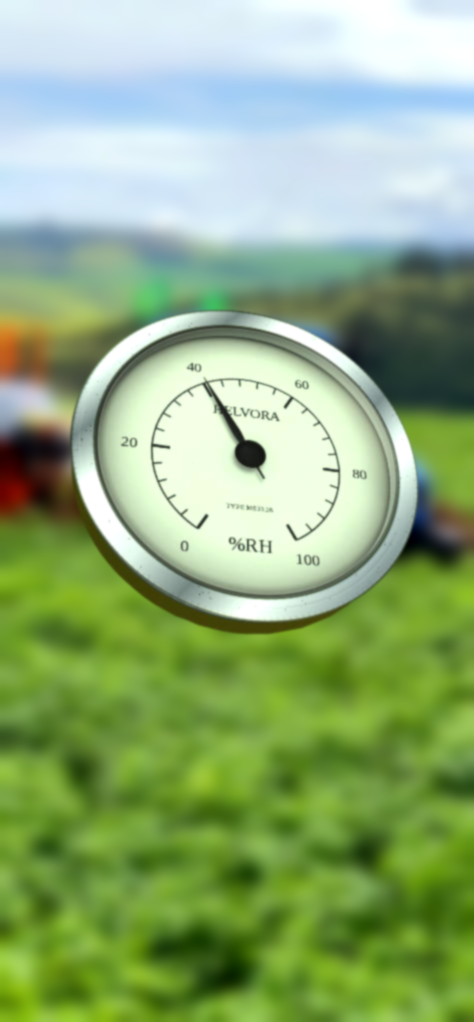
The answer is 40 %
